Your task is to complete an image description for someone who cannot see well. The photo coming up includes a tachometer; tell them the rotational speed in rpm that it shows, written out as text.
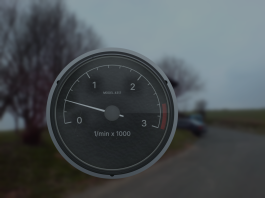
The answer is 400 rpm
